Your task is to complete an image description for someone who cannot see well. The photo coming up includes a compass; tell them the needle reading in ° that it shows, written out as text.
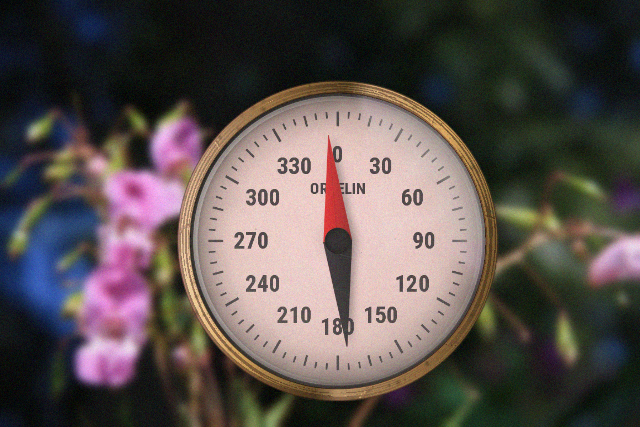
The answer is 355 °
